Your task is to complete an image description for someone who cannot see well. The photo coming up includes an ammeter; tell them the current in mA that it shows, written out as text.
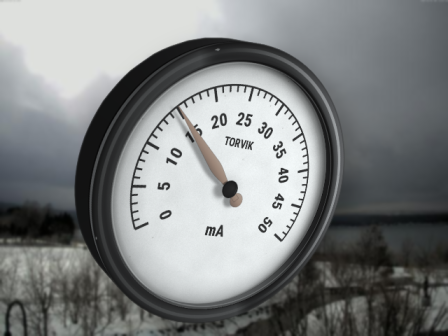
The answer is 15 mA
